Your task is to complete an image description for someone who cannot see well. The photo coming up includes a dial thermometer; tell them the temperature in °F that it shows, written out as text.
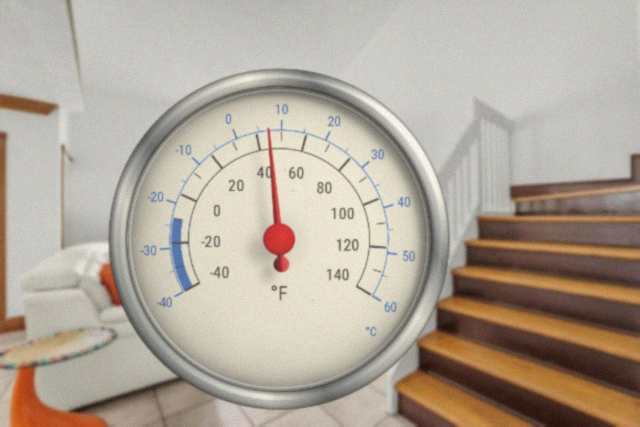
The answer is 45 °F
